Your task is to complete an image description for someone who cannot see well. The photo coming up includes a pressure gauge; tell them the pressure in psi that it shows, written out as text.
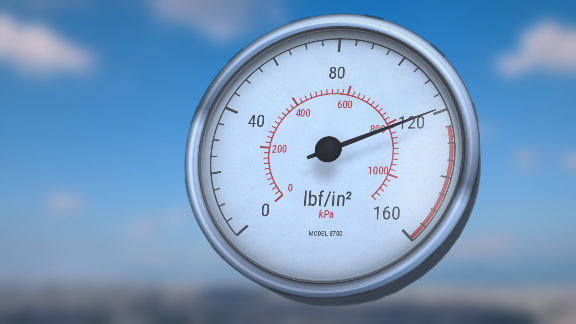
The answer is 120 psi
